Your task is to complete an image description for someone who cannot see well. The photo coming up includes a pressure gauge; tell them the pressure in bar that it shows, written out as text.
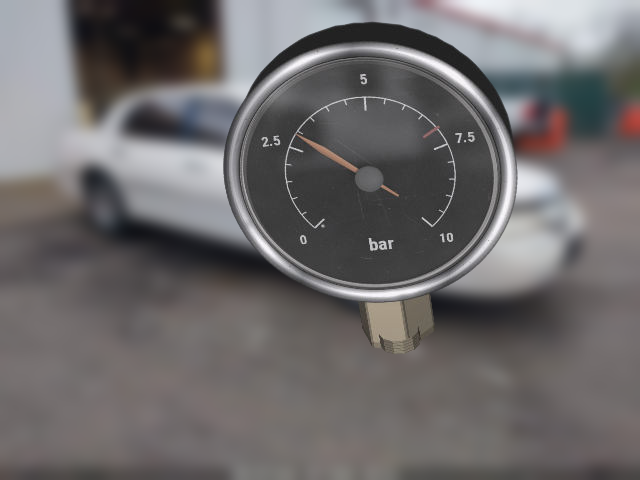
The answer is 3 bar
